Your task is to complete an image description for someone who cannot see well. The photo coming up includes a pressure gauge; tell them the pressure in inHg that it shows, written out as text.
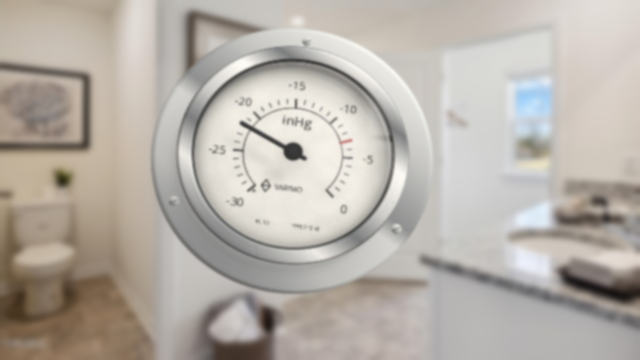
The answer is -22 inHg
